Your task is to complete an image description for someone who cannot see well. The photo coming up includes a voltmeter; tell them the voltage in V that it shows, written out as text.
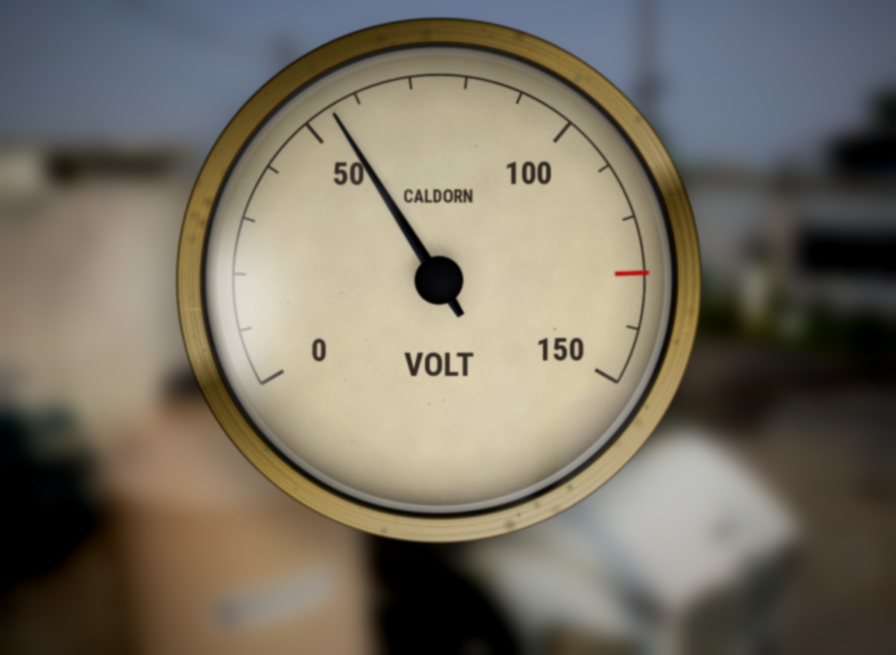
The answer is 55 V
